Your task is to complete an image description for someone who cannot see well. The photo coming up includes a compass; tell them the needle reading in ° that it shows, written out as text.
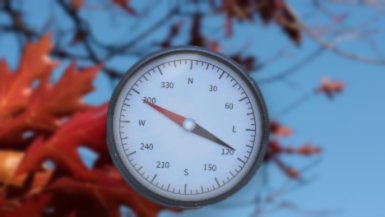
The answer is 295 °
